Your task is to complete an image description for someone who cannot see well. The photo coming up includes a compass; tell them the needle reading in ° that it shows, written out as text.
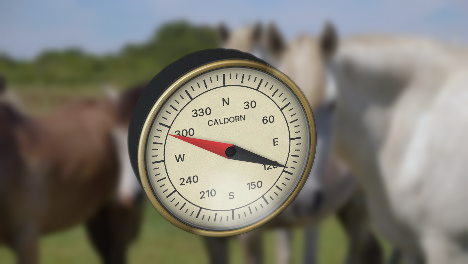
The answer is 295 °
